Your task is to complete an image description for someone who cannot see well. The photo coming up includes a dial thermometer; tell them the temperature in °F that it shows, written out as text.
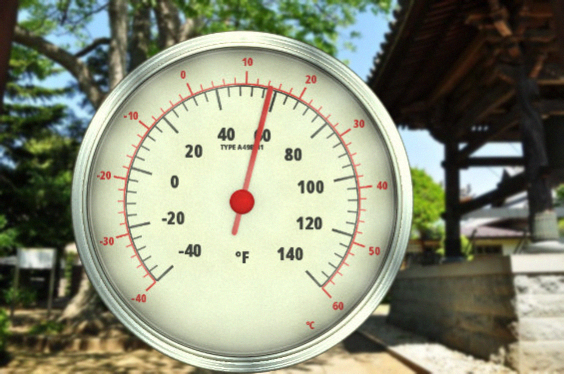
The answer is 58 °F
